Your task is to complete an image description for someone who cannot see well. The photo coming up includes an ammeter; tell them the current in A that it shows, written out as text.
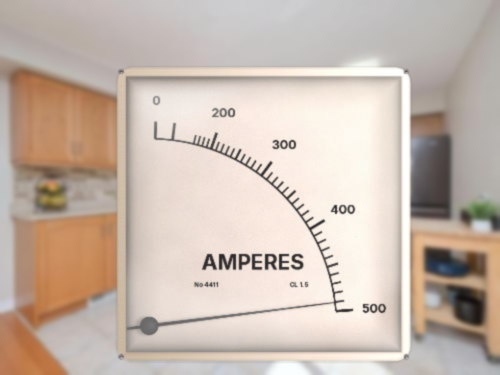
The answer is 490 A
